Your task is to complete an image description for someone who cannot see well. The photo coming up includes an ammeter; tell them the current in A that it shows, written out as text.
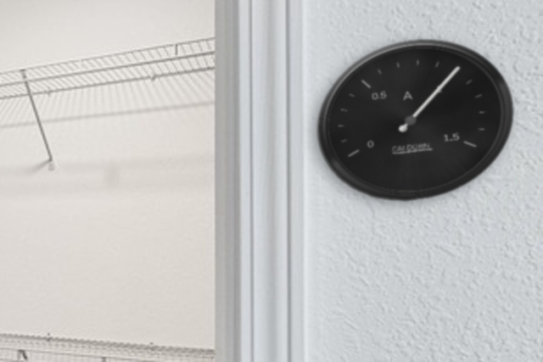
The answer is 1 A
